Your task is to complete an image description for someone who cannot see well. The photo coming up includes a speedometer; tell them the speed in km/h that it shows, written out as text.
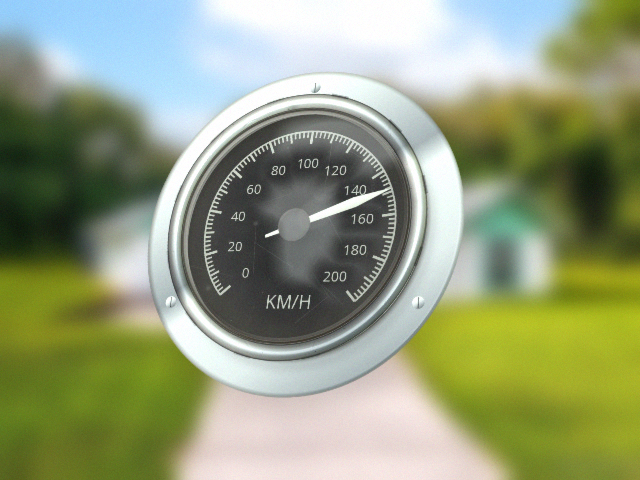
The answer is 150 km/h
